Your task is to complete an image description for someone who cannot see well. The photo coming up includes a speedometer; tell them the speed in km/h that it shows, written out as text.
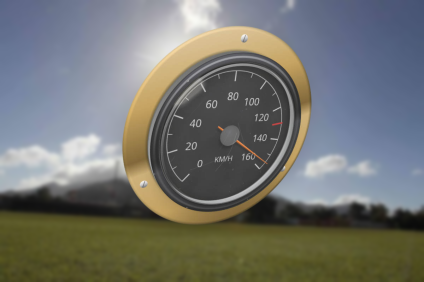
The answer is 155 km/h
